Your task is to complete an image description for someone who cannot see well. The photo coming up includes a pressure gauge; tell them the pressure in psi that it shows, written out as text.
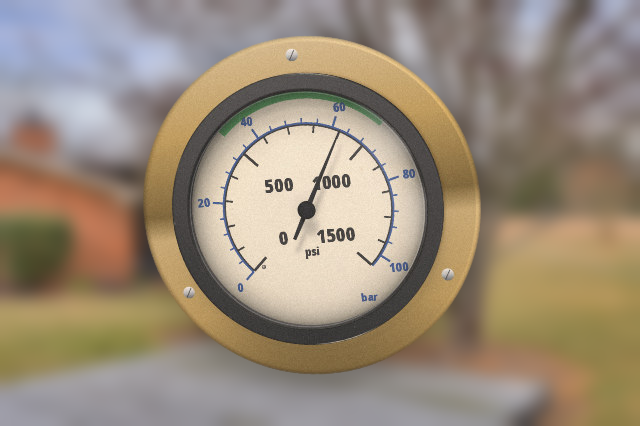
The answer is 900 psi
